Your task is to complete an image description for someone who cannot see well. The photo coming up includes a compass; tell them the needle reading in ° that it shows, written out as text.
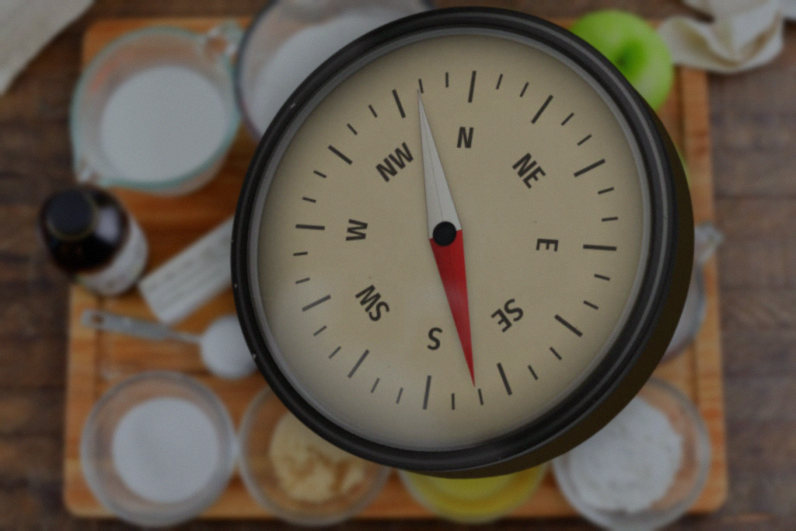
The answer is 160 °
